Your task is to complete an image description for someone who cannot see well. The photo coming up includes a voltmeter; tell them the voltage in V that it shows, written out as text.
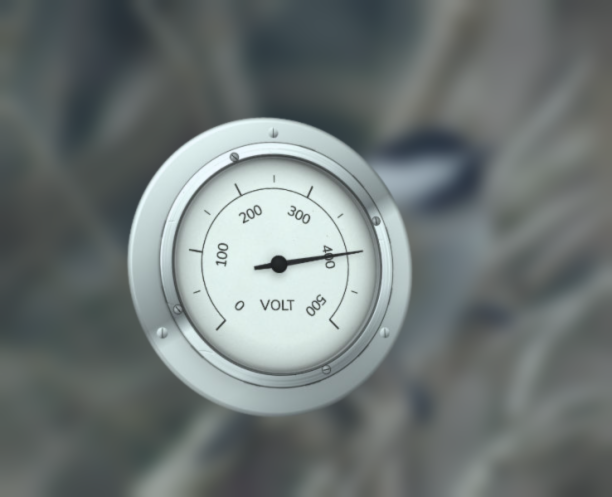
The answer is 400 V
